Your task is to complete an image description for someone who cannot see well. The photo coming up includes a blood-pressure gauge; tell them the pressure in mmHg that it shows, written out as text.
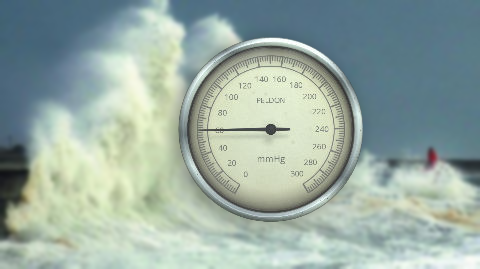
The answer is 60 mmHg
